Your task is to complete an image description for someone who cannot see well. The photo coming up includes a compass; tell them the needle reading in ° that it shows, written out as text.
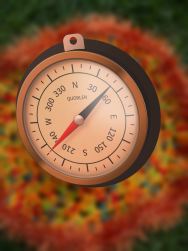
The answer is 230 °
